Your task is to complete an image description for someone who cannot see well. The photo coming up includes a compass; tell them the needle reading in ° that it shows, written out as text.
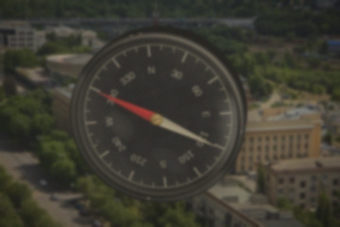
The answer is 300 °
